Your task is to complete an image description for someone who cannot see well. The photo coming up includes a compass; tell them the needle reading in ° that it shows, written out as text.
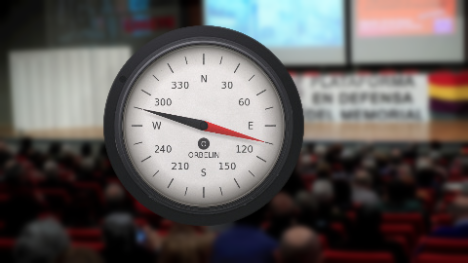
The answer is 105 °
